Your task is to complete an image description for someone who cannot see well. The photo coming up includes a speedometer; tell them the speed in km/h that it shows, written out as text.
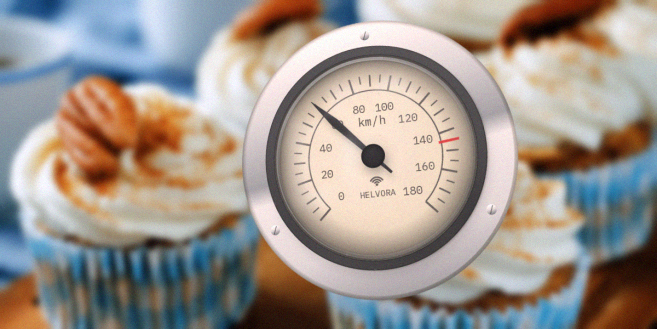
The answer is 60 km/h
